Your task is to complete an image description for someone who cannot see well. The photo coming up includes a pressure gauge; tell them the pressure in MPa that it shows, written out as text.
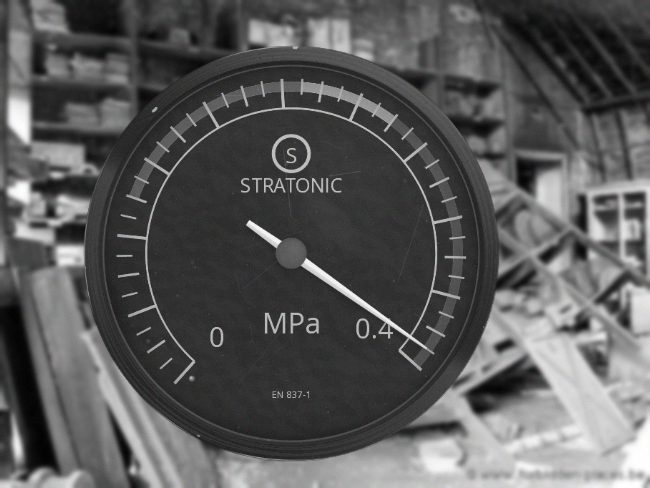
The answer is 0.39 MPa
